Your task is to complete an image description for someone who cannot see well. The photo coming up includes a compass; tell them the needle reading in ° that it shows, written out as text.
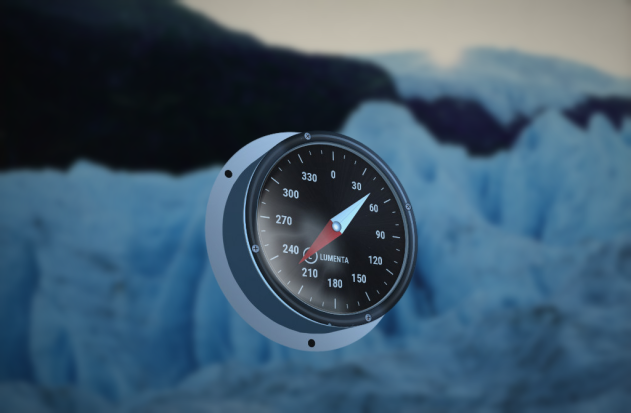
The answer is 225 °
